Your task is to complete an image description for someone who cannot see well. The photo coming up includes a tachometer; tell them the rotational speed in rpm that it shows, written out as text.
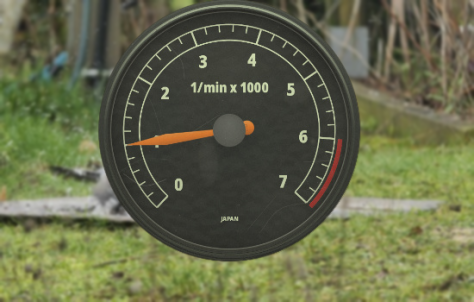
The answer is 1000 rpm
